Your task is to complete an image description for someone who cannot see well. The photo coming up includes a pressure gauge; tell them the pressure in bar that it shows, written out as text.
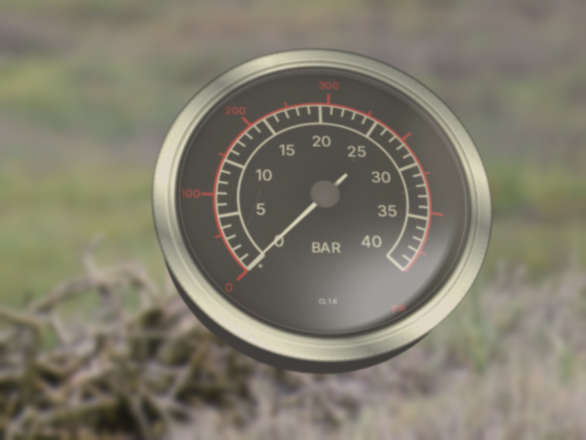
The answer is 0 bar
